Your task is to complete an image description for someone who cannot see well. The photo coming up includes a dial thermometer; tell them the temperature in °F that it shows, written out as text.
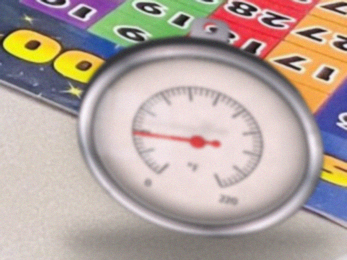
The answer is 40 °F
